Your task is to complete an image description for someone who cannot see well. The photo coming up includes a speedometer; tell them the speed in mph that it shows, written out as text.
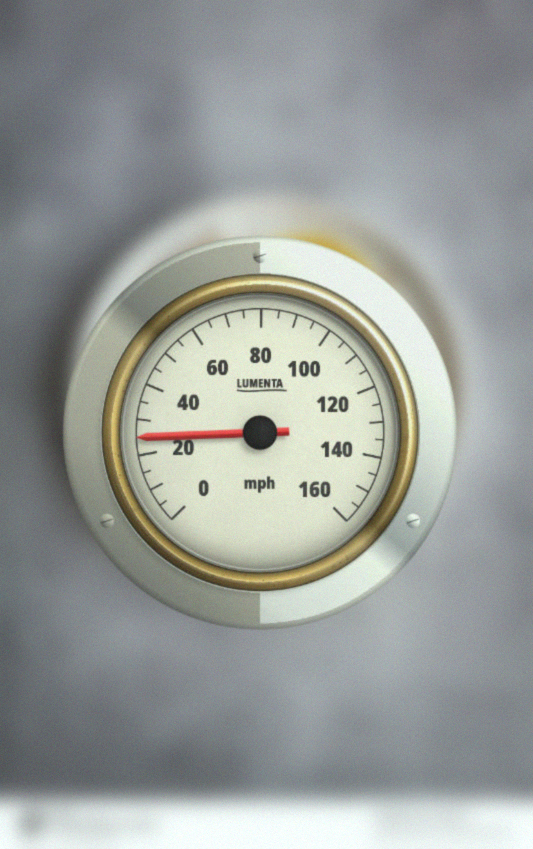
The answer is 25 mph
